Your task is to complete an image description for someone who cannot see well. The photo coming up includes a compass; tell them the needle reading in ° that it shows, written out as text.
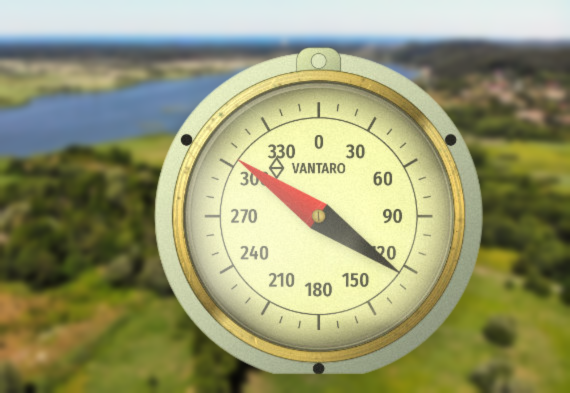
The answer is 305 °
